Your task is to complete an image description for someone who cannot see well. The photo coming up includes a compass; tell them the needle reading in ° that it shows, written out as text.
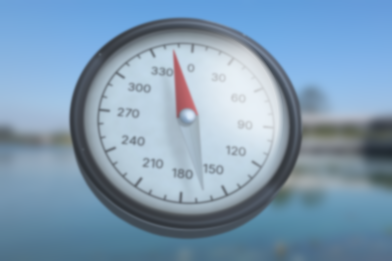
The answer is 345 °
